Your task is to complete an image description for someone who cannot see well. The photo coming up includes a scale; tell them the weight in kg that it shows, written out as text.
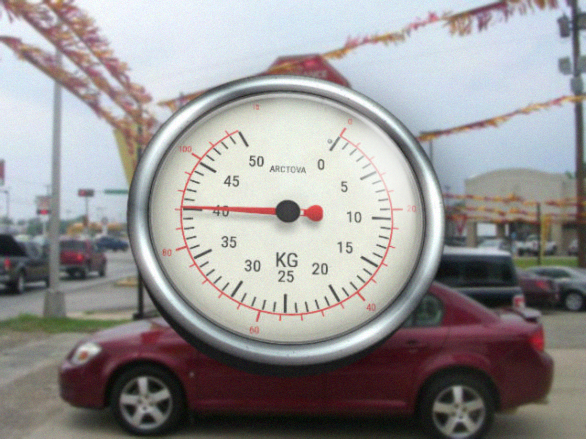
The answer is 40 kg
